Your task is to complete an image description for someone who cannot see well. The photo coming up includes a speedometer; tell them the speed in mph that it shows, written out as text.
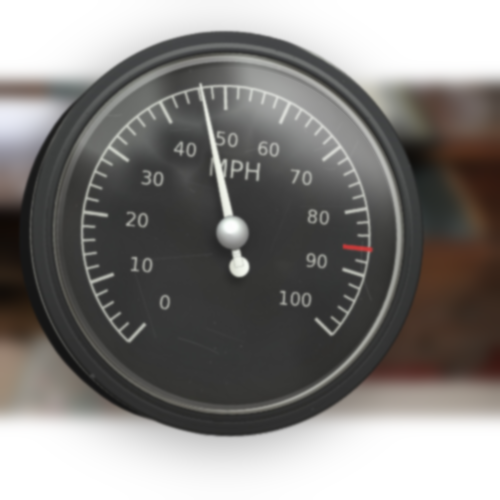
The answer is 46 mph
